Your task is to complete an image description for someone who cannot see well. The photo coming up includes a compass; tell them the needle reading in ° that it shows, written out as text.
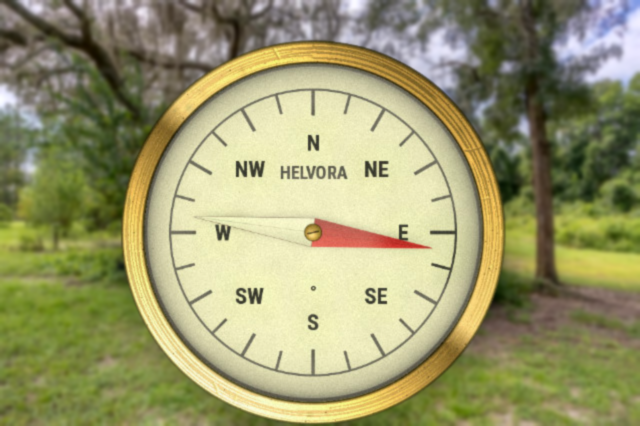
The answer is 97.5 °
